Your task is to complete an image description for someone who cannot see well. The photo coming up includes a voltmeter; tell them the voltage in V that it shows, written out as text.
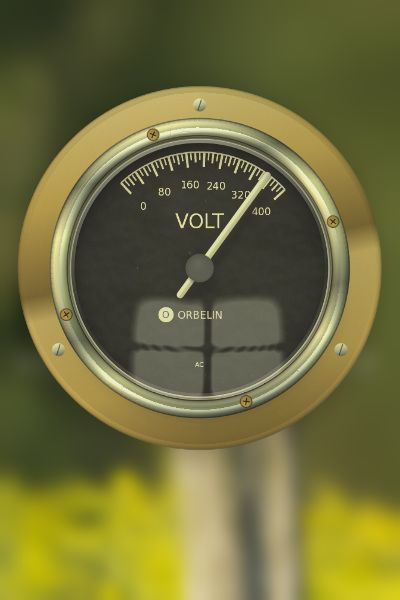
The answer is 350 V
